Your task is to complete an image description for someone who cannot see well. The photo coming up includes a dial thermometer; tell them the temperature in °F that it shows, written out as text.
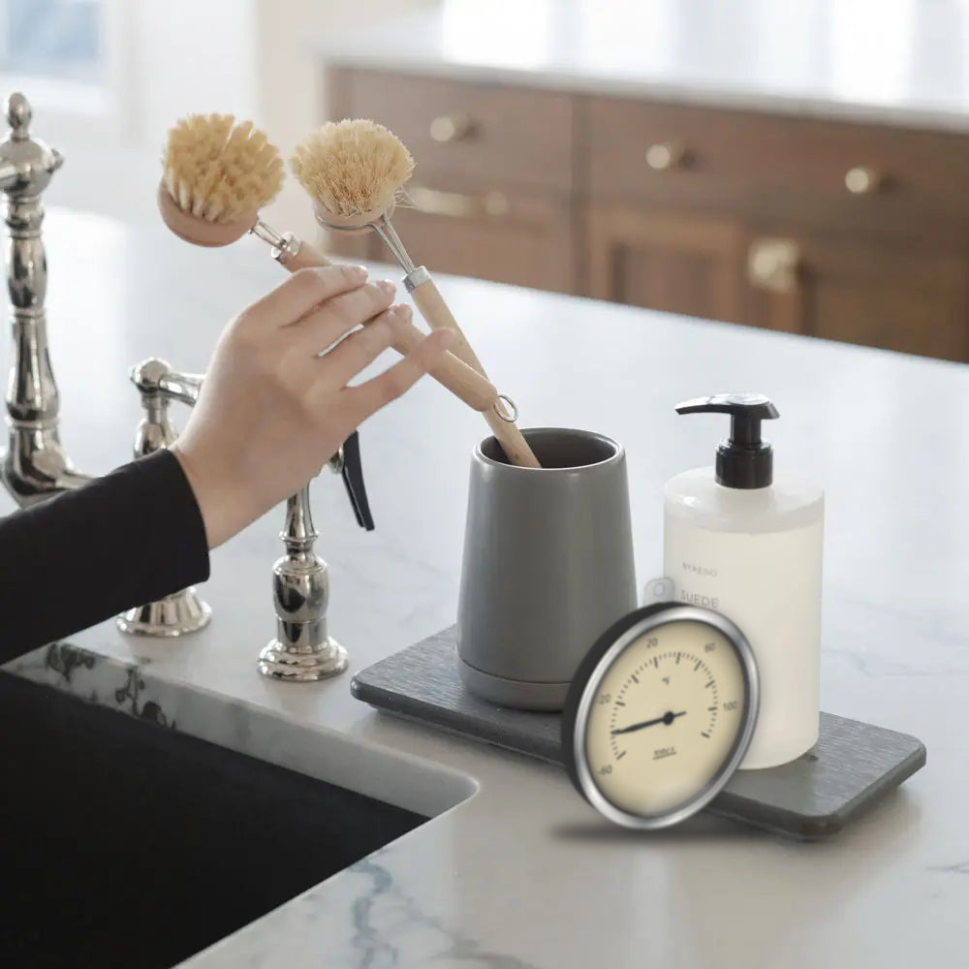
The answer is -40 °F
